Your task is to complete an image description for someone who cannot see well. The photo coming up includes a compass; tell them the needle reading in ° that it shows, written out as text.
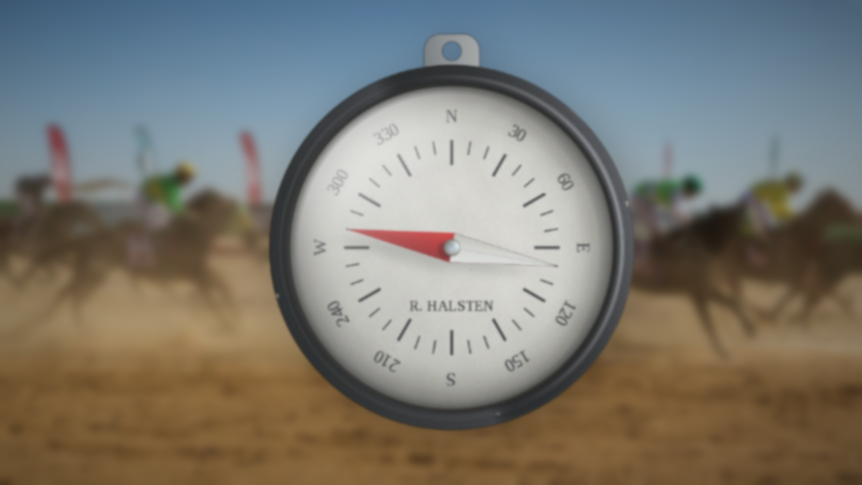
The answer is 280 °
